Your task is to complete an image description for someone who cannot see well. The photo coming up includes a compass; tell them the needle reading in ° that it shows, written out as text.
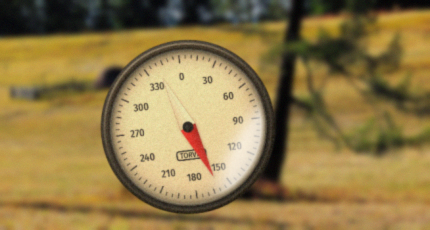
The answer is 160 °
